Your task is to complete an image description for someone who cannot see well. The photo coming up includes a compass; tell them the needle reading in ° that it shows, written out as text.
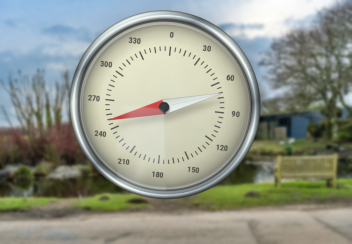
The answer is 250 °
